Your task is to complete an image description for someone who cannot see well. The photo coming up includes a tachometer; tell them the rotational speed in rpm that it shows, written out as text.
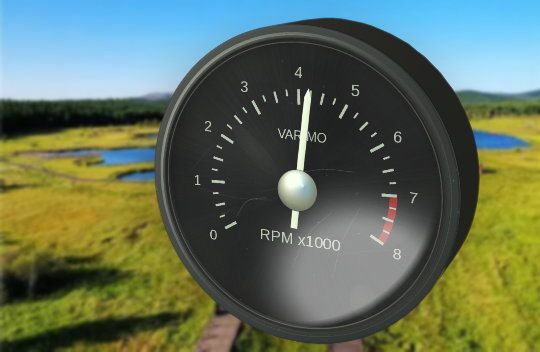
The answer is 4250 rpm
